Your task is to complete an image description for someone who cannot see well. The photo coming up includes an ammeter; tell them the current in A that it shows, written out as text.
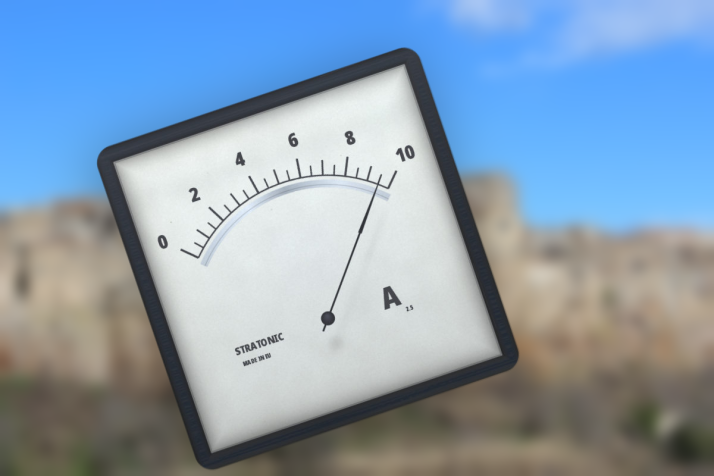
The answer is 9.5 A
